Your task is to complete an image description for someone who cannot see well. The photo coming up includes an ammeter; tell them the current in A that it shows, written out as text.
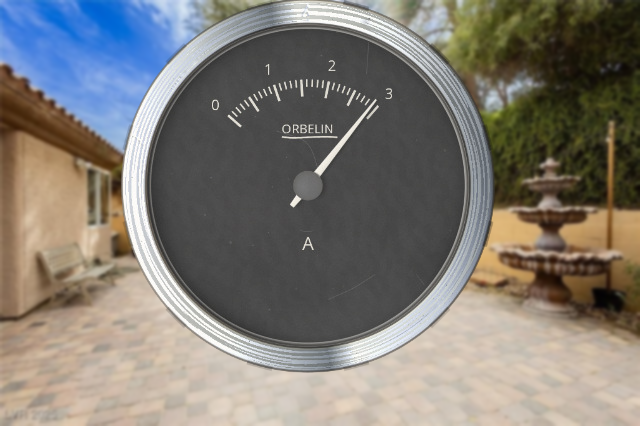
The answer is 2.9 A
